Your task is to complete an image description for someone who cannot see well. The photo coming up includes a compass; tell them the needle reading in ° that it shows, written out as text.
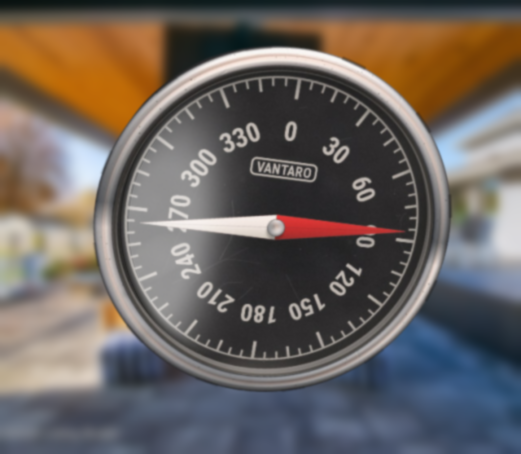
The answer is 85 °
